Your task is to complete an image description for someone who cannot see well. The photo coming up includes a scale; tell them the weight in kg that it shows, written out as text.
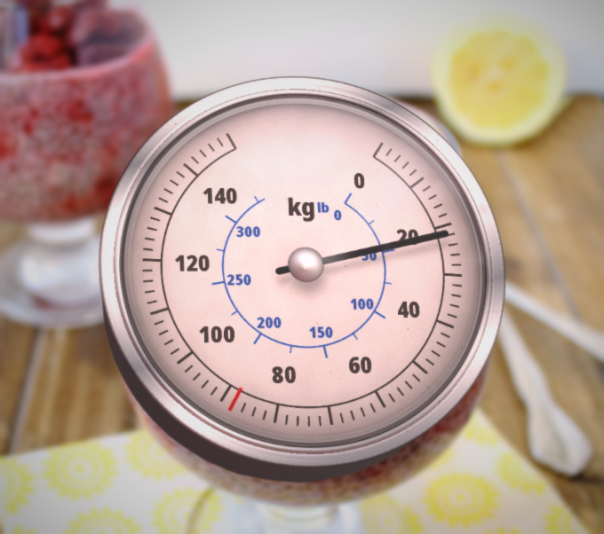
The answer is 22 kg
